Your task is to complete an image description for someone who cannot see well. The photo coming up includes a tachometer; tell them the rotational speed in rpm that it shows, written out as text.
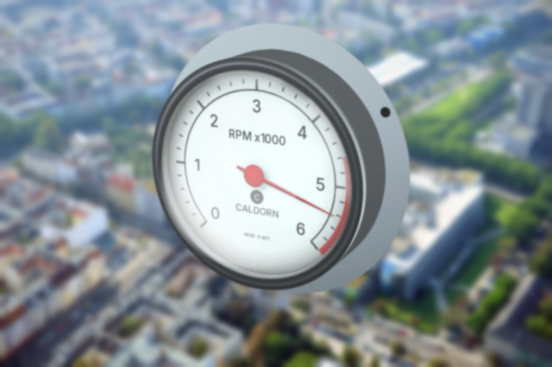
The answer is 5400 rpm
